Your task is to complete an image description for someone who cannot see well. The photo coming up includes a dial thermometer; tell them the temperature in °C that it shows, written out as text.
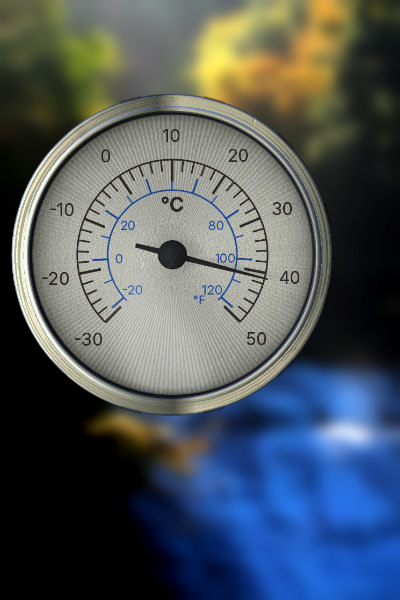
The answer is 41 °C
